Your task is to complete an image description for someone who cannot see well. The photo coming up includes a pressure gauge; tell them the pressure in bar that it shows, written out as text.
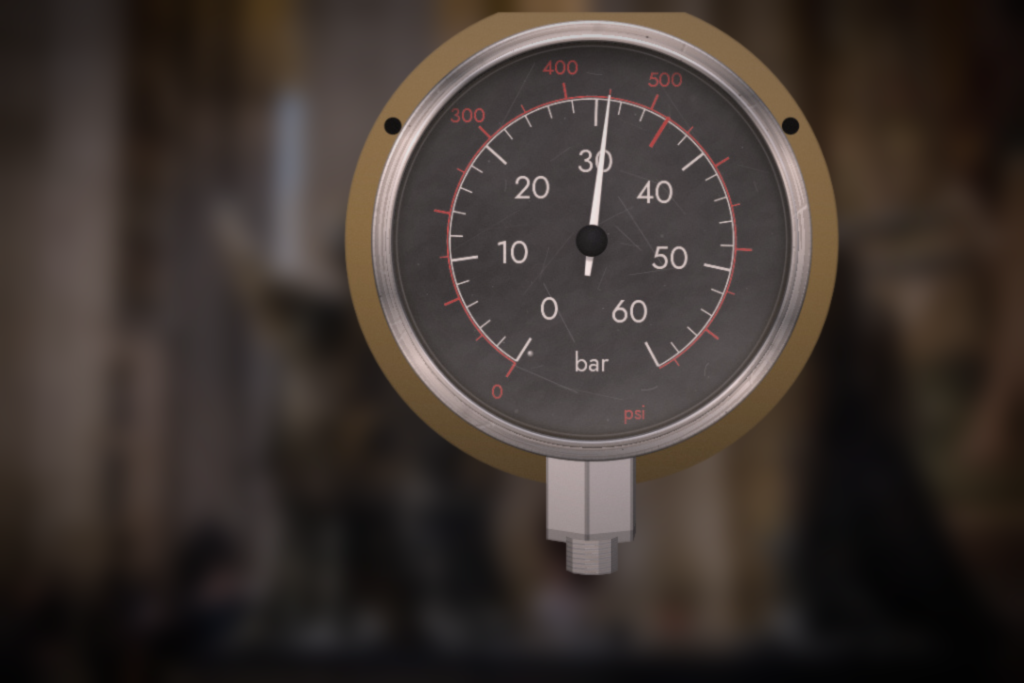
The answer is 31 bar
